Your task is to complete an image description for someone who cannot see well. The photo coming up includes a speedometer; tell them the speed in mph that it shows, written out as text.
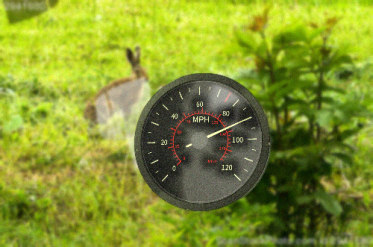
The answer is 90 mph
